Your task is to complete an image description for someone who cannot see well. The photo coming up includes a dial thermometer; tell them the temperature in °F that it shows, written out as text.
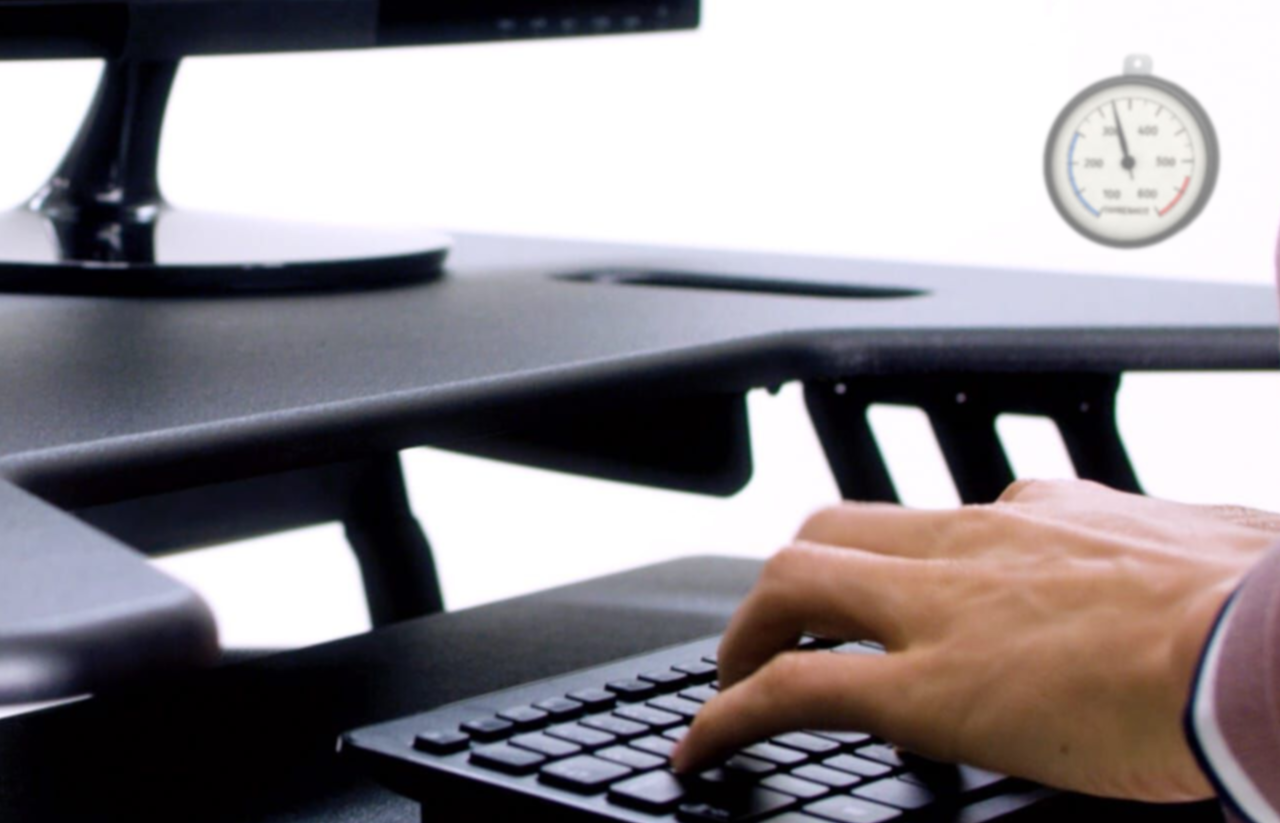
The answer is 325 °F
